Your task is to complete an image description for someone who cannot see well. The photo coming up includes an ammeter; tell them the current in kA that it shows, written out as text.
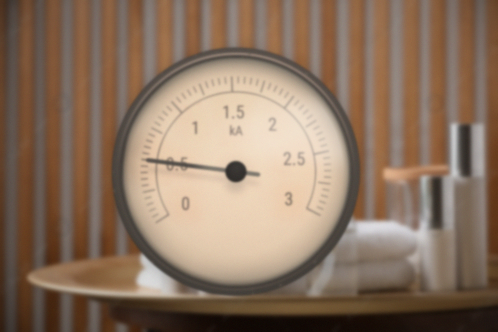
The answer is 0.5 kA
